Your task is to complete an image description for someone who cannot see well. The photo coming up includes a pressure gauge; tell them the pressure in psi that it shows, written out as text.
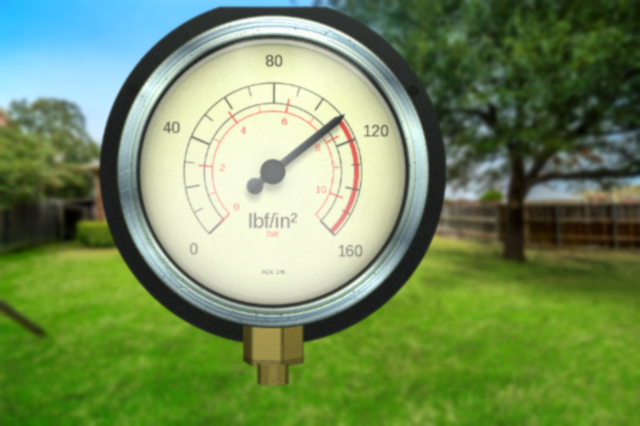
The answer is 110 psi
